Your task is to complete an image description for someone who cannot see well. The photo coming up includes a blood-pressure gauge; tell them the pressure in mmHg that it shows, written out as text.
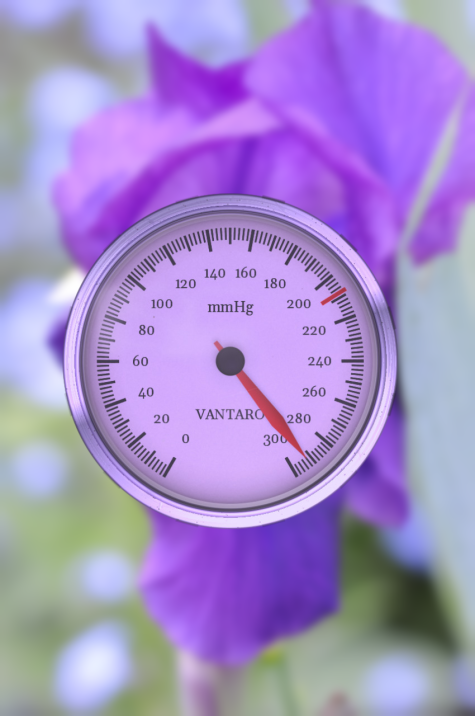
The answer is 292 mmHg
